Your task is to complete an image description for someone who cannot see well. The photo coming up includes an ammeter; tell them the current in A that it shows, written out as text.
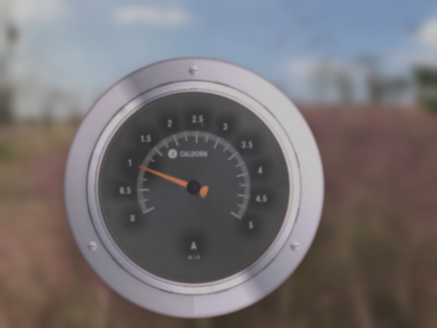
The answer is 1 A
